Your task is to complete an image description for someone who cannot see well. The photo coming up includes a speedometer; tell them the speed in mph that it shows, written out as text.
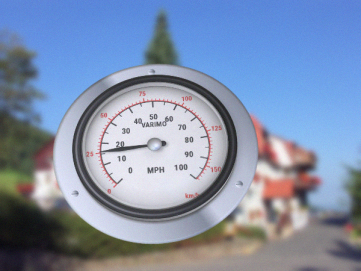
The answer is 15 mph
